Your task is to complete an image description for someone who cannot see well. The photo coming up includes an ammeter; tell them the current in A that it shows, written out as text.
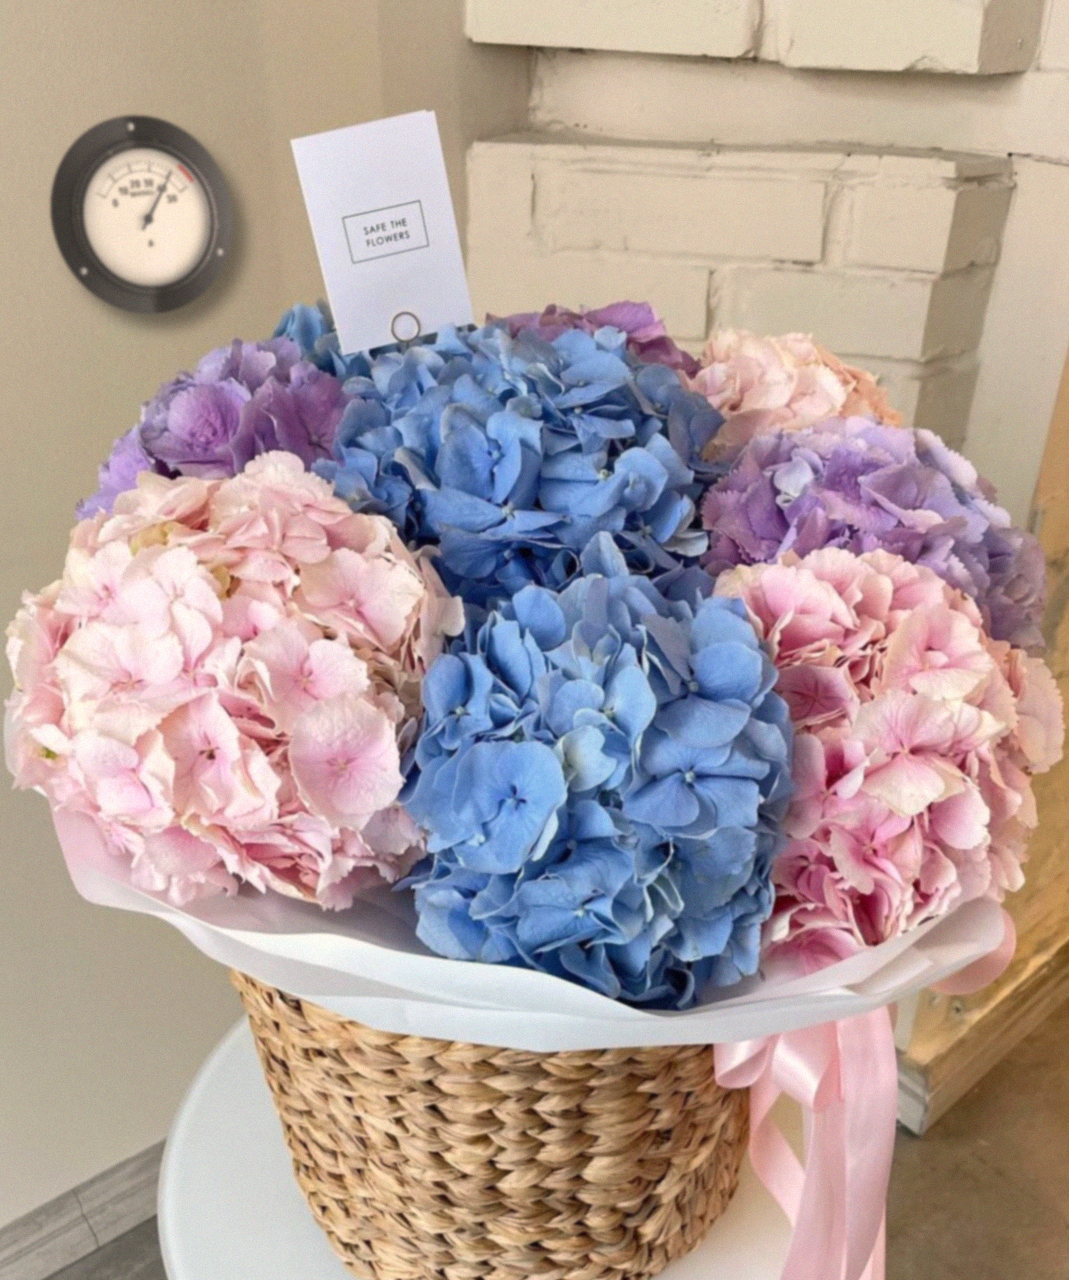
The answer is 40 A
